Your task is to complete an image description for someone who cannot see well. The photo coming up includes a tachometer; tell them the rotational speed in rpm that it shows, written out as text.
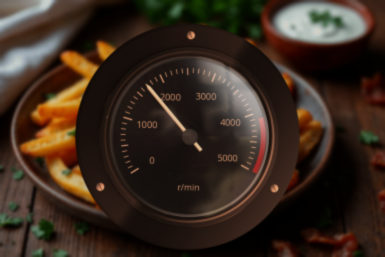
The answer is 1700 rpm
